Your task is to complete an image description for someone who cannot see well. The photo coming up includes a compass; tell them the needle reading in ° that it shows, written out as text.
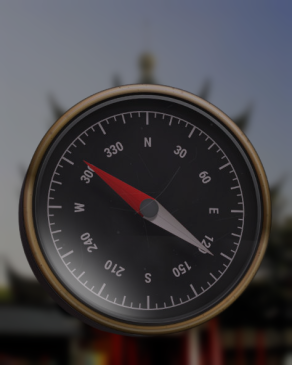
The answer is 305 °
